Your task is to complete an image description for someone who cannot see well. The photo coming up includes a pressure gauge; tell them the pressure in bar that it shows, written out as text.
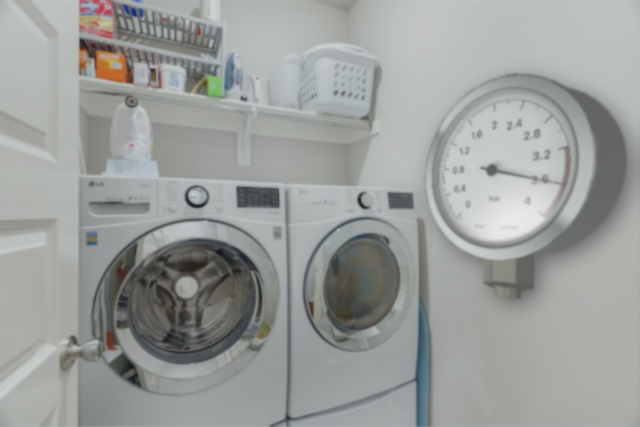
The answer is 3.6 bar
